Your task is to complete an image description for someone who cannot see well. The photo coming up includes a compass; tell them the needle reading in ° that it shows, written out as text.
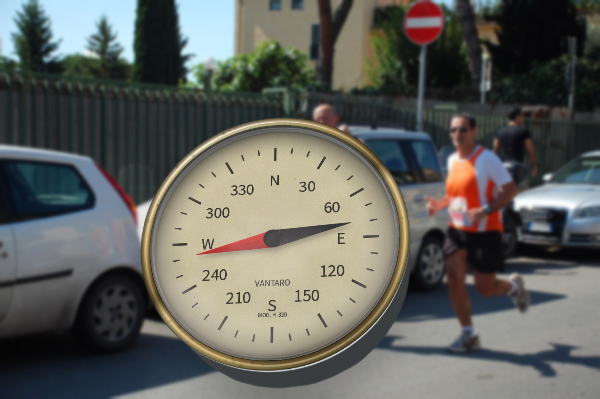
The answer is 260 °
